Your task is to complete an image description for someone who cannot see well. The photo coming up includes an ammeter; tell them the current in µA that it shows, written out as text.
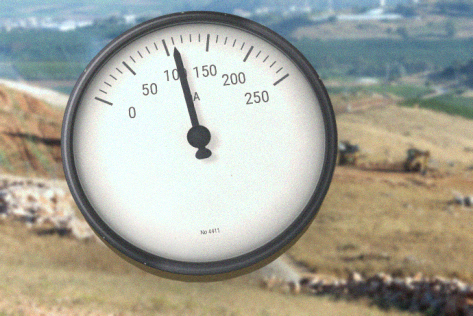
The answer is 110 µA
